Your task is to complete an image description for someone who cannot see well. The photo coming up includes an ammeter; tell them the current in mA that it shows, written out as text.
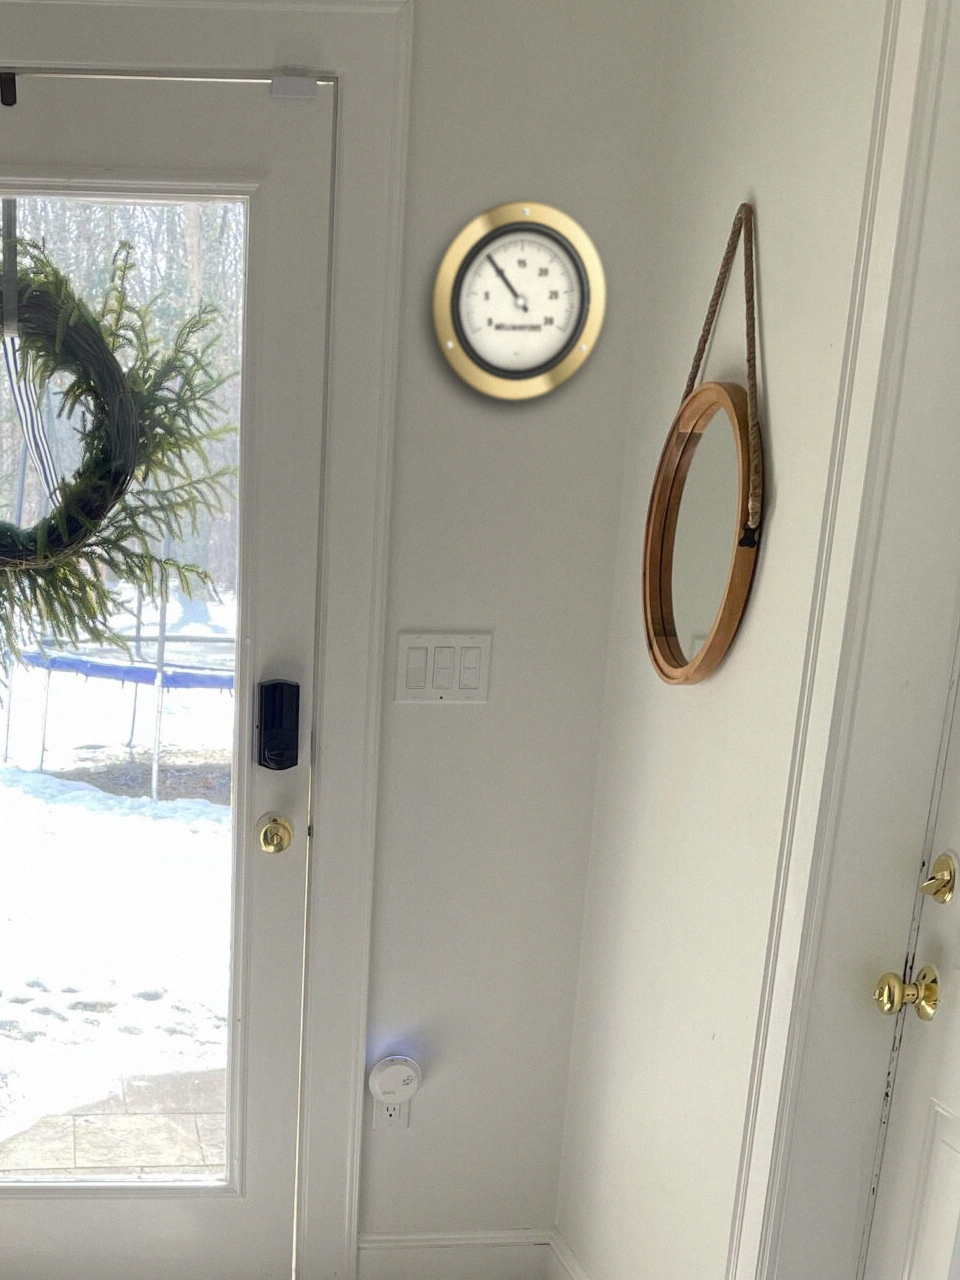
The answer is 10 mA
